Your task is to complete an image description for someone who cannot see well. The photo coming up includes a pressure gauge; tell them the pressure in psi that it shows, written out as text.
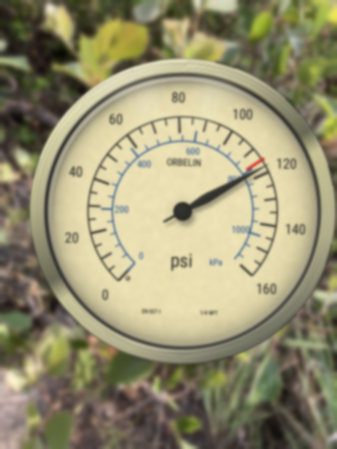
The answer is 117.5 psi
